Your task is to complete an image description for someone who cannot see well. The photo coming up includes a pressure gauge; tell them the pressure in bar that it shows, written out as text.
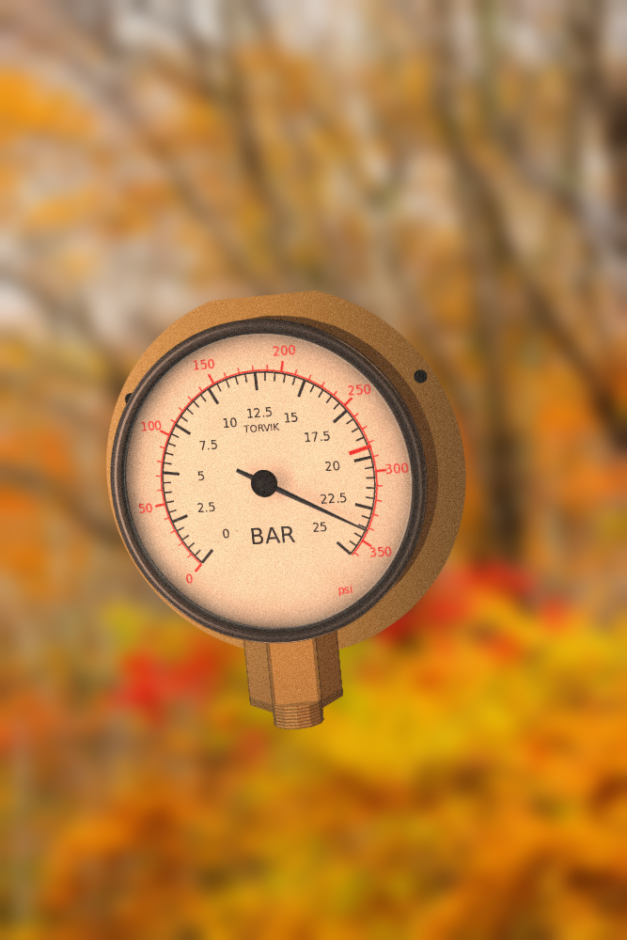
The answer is 23.5 bar
